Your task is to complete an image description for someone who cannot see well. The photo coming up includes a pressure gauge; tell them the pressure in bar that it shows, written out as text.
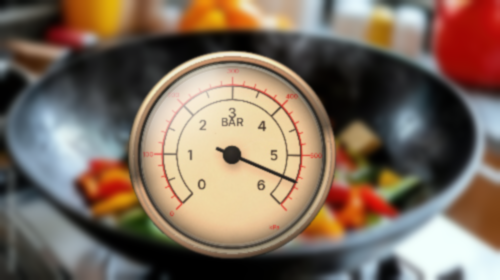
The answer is 5.5 bar
